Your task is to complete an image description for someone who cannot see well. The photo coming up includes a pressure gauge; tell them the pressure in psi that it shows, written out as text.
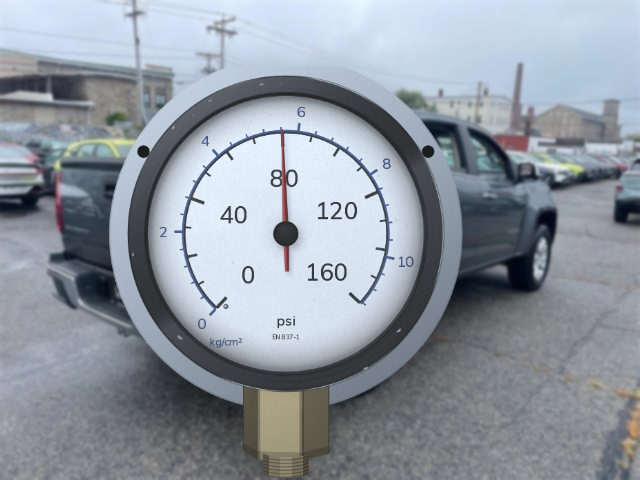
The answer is 80 psi
